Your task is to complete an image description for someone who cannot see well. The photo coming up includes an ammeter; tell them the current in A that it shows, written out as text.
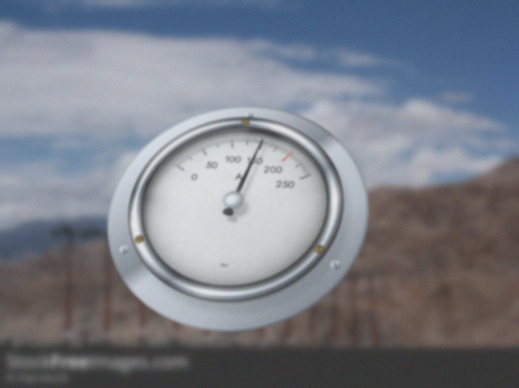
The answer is 150 A
